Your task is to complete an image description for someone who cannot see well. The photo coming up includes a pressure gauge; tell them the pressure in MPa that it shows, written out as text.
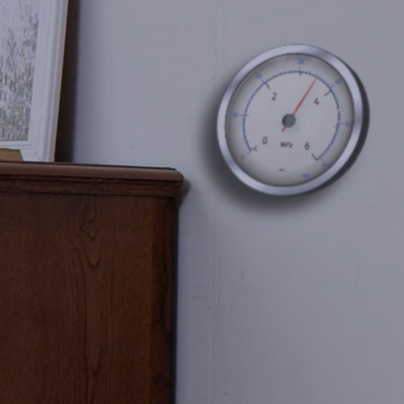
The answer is 3.5 MPa
